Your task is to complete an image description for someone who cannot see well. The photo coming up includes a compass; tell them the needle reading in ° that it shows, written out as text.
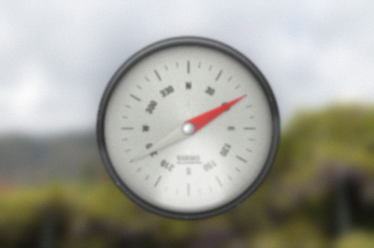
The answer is 60 °
